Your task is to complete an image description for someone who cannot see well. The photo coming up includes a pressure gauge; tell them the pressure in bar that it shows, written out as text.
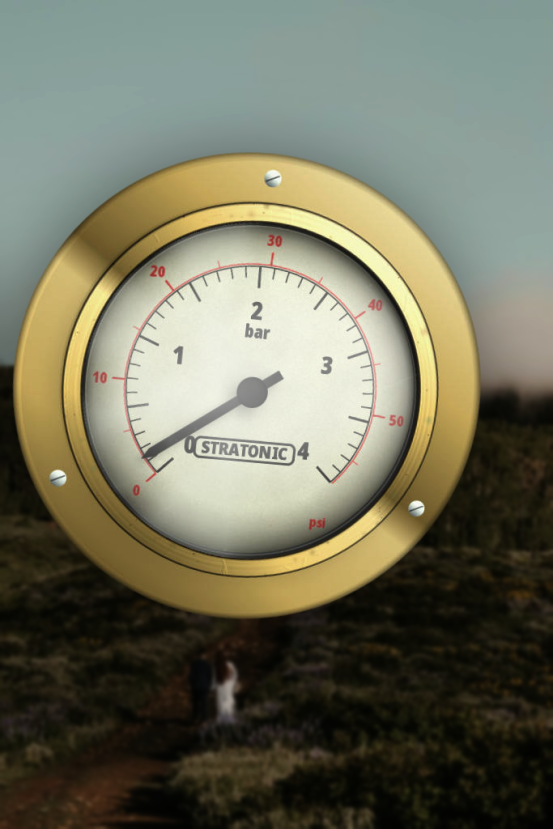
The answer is 0.15 bar
